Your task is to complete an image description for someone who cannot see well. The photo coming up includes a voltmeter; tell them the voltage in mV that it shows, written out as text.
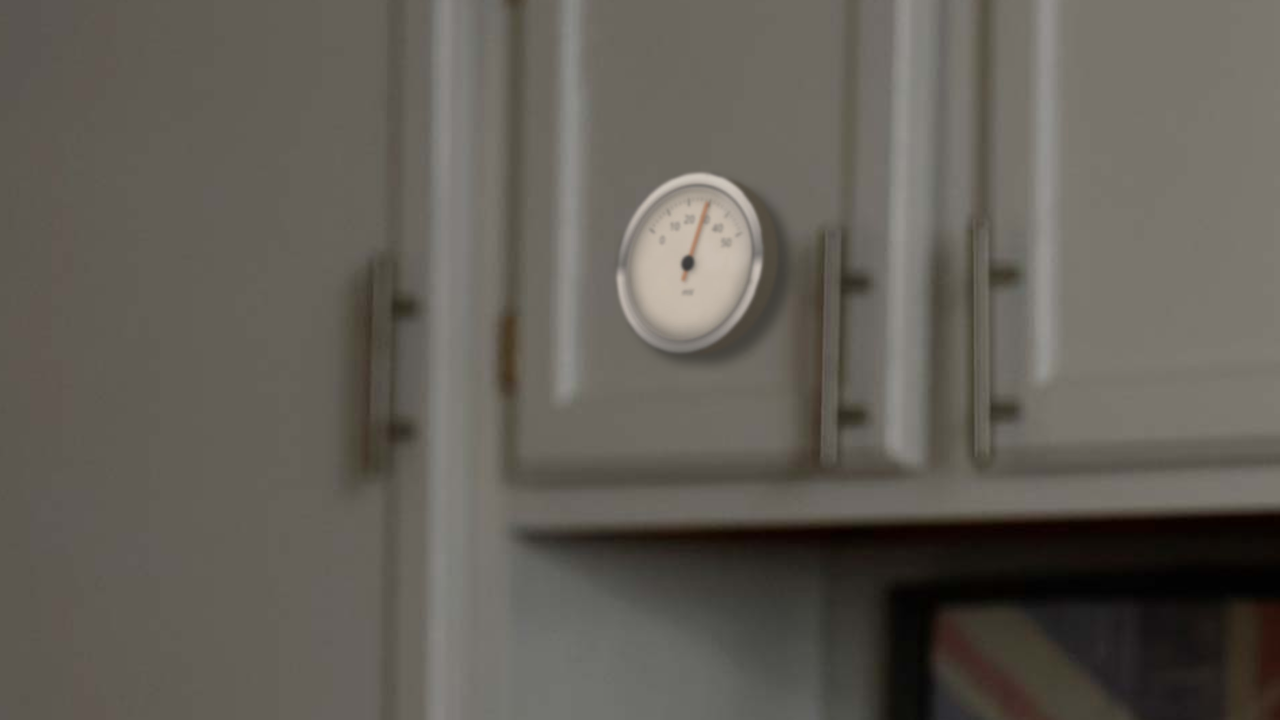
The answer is 30 mV
